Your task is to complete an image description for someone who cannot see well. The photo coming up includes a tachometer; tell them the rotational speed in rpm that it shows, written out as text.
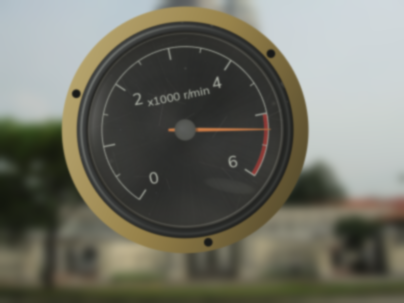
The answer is 5250 rpm
